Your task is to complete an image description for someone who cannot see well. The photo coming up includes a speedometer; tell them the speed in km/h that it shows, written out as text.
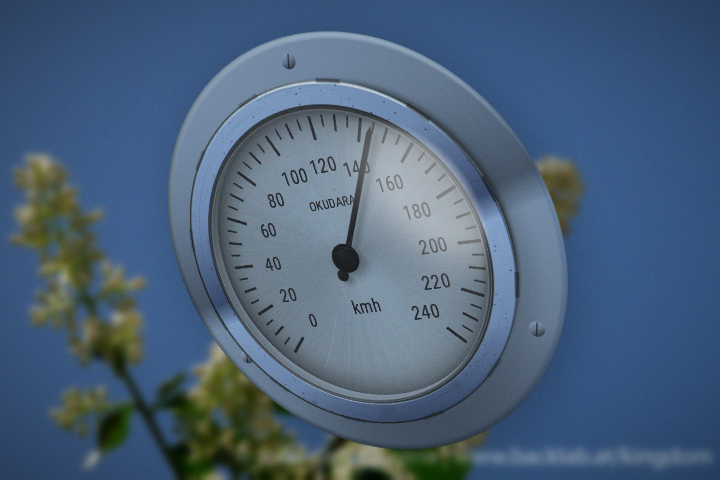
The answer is 145 km/h
